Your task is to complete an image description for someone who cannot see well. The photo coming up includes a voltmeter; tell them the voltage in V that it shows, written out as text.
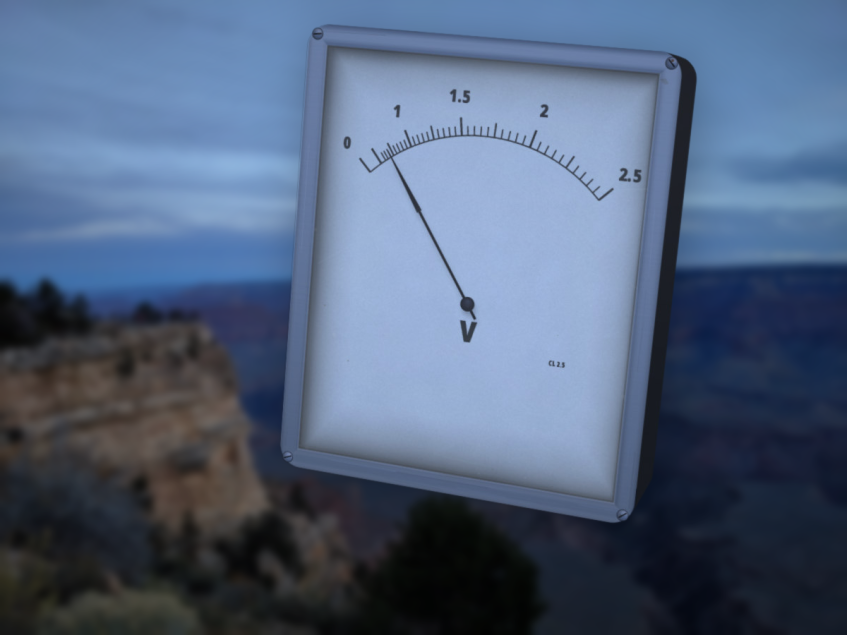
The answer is 0.75 V
